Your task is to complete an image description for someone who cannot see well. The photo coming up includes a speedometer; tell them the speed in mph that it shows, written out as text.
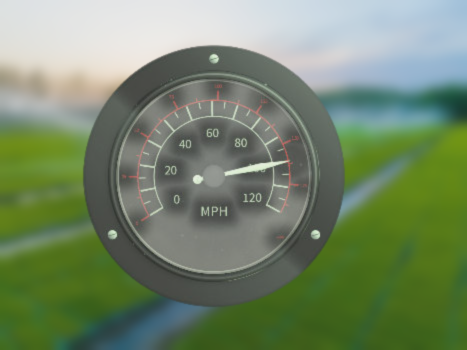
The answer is 100 mph
